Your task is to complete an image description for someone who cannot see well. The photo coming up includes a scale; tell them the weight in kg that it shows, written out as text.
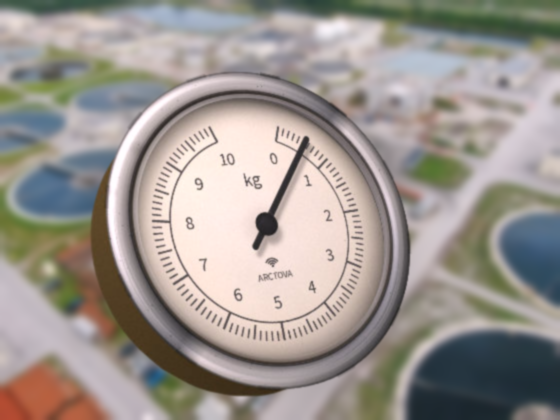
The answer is 0.5 kg
